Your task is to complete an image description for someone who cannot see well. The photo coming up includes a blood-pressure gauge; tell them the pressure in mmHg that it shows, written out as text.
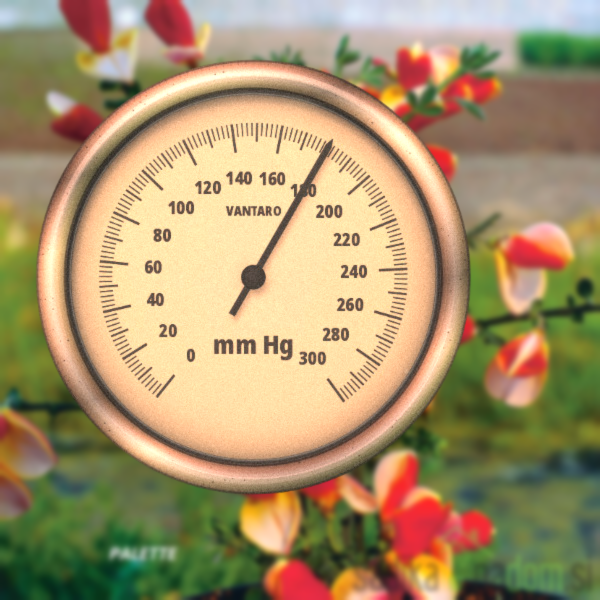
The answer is 180 mmHg
